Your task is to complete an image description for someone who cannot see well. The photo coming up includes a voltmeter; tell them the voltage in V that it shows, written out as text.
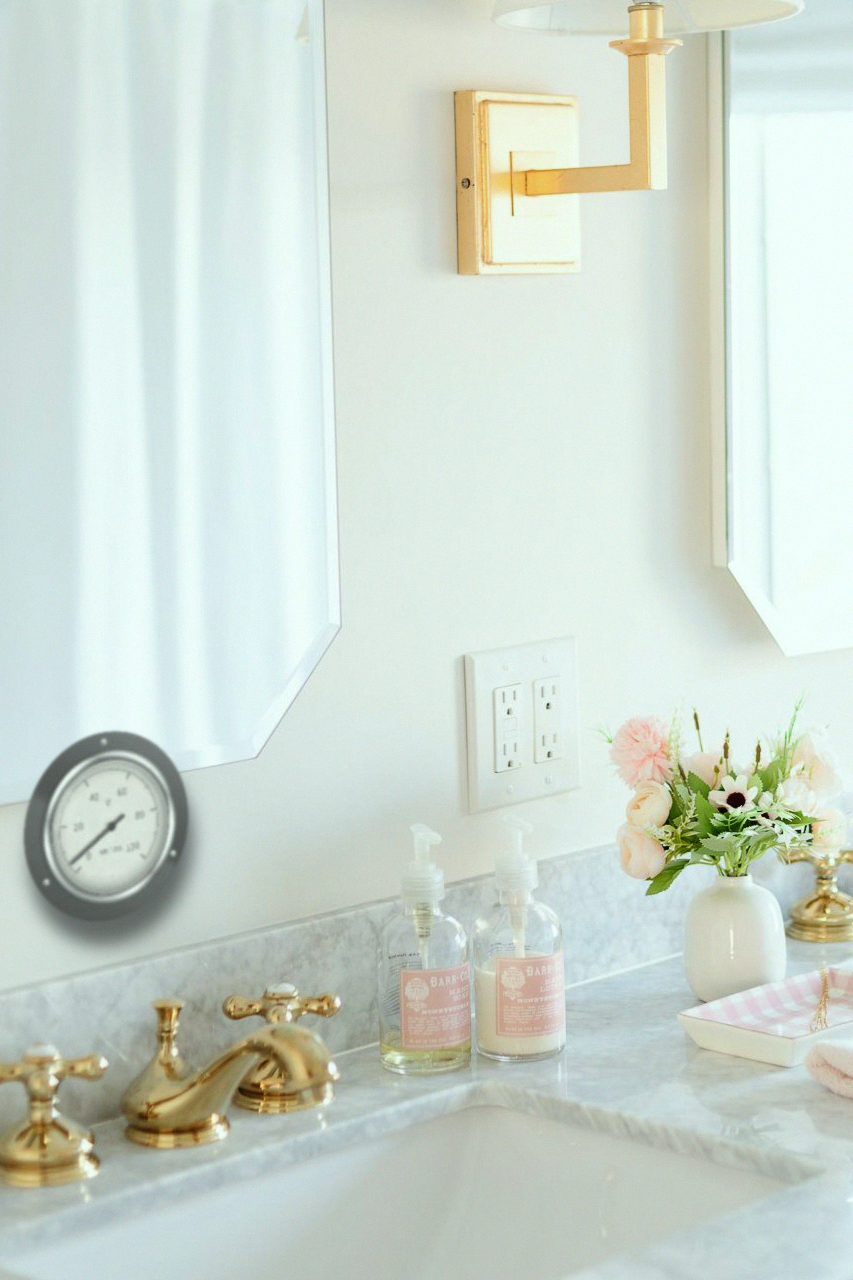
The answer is 5 V
